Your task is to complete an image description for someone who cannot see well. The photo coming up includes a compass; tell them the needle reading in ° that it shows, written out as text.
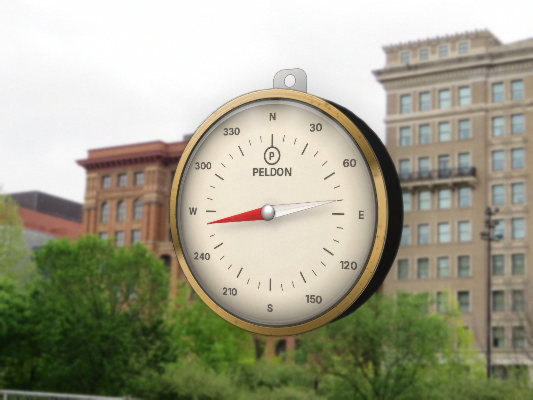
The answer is 260 °
